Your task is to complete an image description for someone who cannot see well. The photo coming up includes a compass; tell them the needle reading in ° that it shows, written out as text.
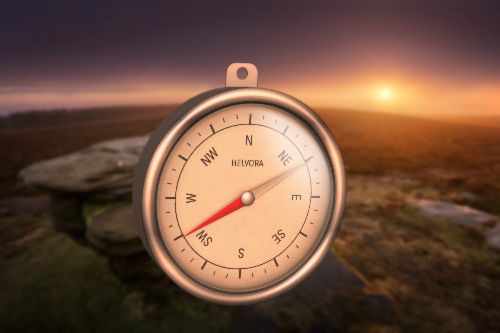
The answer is 240 °
